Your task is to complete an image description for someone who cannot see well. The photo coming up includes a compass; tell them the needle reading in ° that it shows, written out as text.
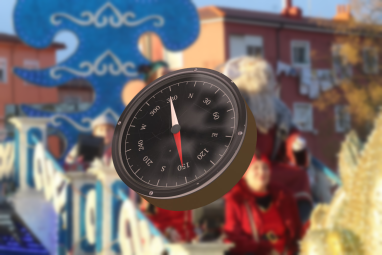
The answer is 150 °
